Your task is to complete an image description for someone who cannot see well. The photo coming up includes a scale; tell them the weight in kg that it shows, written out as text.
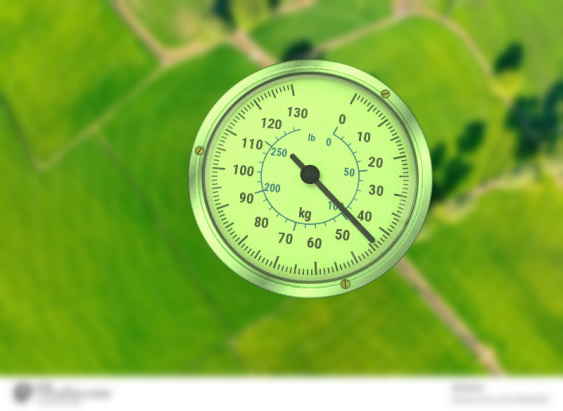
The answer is 44 kg
